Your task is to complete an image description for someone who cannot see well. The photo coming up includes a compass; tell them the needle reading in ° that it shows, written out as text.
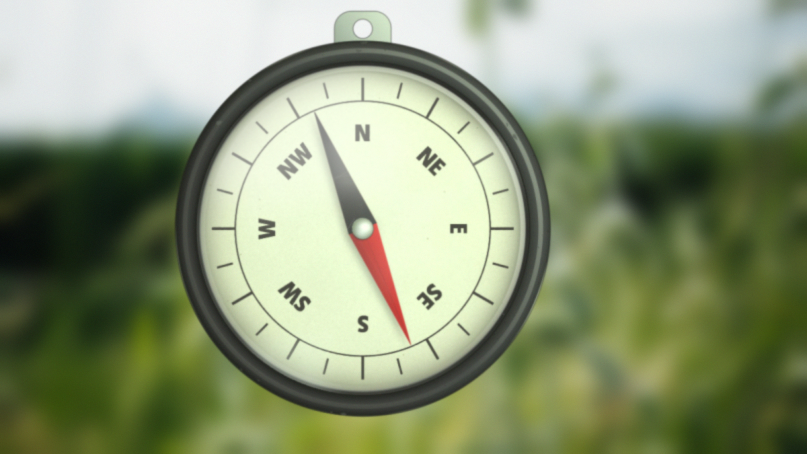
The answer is 157.5 °
